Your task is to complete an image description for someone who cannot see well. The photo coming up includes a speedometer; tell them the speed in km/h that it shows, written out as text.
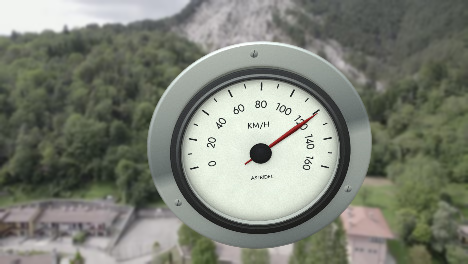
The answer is 120 km/h
